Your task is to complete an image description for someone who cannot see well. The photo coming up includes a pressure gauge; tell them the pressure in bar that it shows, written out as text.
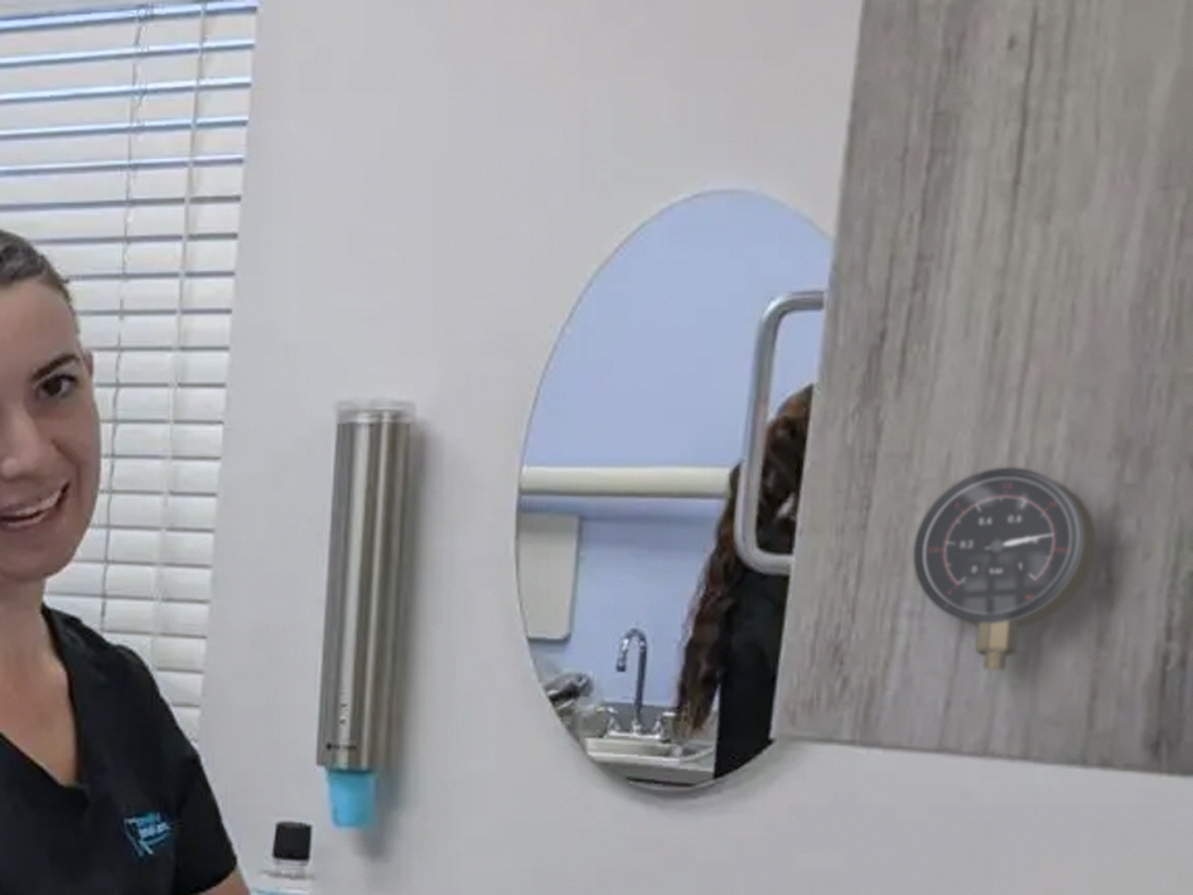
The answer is 0.8 bar
